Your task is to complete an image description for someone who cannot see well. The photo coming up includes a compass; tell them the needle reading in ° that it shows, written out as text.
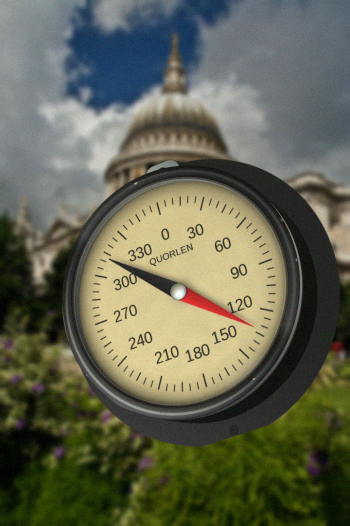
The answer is 132.5 °
